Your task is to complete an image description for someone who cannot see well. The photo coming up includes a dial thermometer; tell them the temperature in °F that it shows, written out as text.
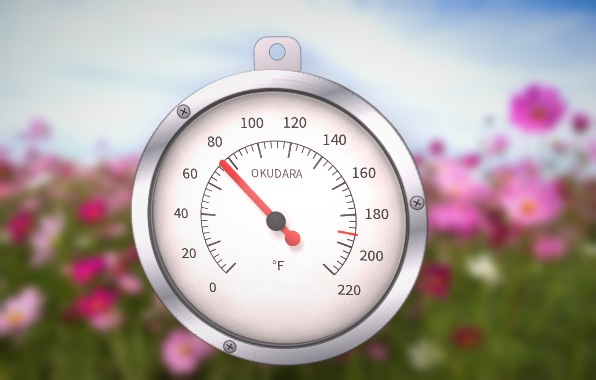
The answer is 76 °F
